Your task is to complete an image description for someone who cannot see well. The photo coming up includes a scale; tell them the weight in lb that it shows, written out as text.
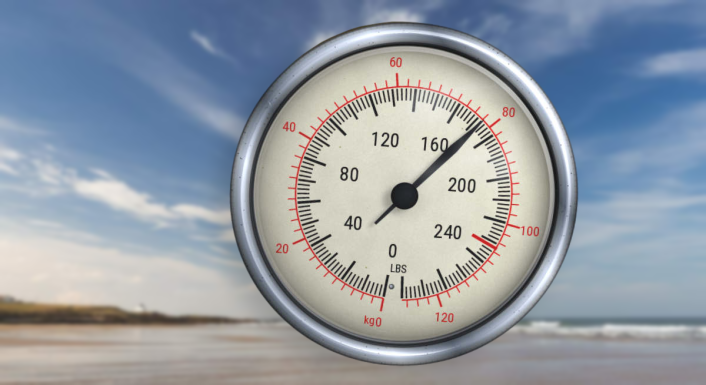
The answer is 172 lb
